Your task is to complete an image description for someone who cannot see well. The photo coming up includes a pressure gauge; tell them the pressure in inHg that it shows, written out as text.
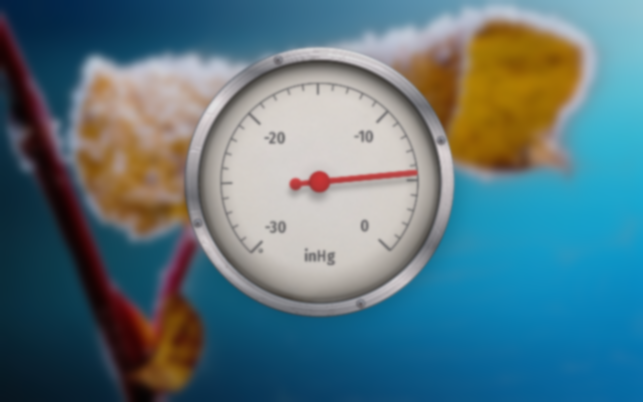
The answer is -5.5 inHg
